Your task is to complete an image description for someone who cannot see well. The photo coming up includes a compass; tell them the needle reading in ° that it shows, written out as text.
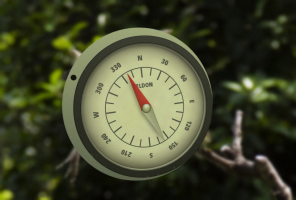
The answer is 337.5 °
